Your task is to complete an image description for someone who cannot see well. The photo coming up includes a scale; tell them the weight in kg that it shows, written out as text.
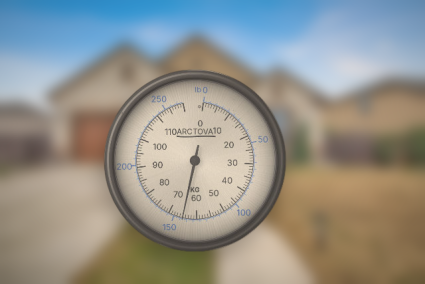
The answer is 65 kg
